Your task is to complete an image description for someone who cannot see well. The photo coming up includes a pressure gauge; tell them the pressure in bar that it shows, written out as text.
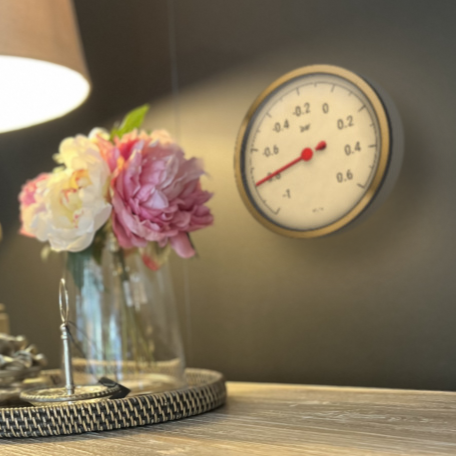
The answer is -0.8 bar
